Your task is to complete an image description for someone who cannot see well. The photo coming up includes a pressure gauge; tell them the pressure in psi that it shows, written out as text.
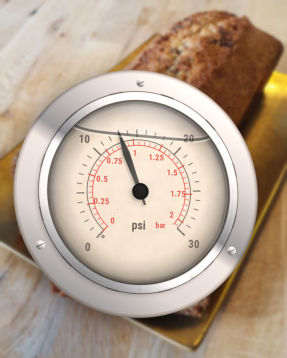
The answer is 13 psi
